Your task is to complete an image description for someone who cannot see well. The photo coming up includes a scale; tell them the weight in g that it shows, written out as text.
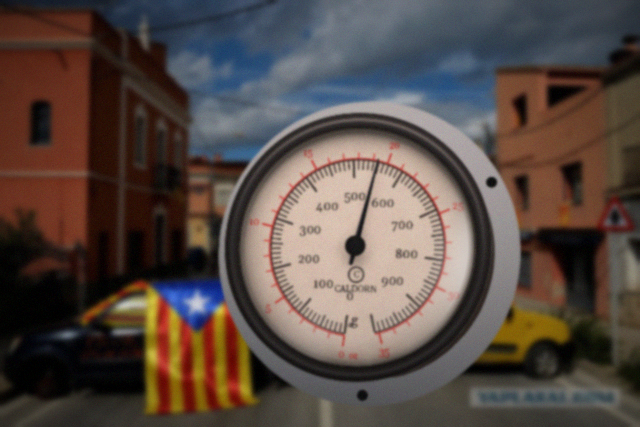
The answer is 550 g
